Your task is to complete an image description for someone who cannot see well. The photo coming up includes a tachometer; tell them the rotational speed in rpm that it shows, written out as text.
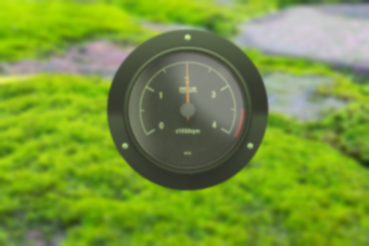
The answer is 2000 rpm
